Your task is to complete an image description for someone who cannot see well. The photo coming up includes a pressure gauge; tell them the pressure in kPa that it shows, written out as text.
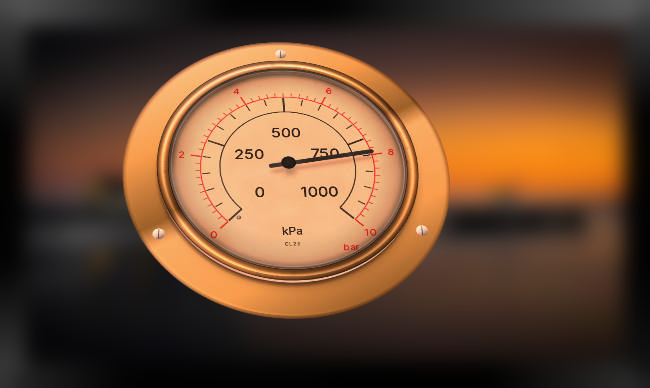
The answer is 800 kPa
